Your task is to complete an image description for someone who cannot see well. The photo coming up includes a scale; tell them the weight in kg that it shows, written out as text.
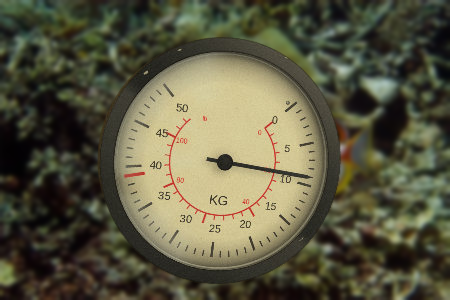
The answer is 9 kg
